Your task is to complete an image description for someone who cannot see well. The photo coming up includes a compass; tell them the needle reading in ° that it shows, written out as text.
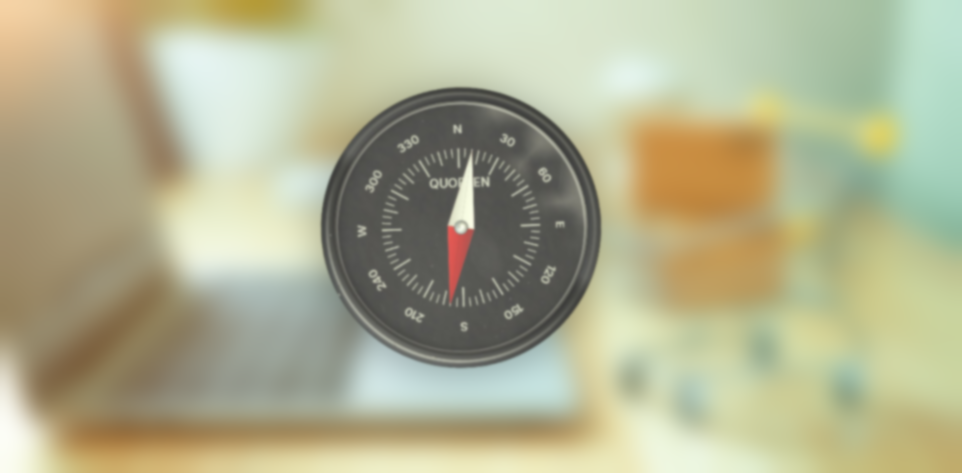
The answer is 190 °
